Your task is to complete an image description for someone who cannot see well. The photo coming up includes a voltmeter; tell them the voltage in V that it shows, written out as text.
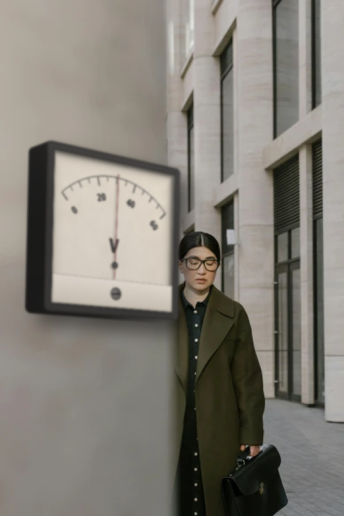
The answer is 30 V
